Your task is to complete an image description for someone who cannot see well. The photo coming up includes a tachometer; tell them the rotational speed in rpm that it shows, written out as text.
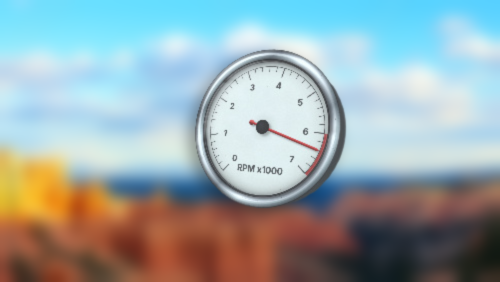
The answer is 6400 rpm
